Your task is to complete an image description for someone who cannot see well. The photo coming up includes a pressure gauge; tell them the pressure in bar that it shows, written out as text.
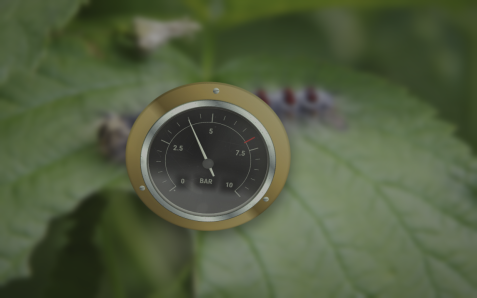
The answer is 4 bar
